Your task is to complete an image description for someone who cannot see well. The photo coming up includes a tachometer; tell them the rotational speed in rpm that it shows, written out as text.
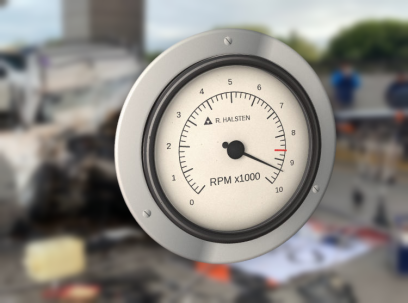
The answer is 9400 rpm
